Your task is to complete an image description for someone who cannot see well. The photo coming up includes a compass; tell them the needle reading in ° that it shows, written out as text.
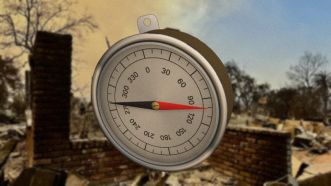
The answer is 100 °
